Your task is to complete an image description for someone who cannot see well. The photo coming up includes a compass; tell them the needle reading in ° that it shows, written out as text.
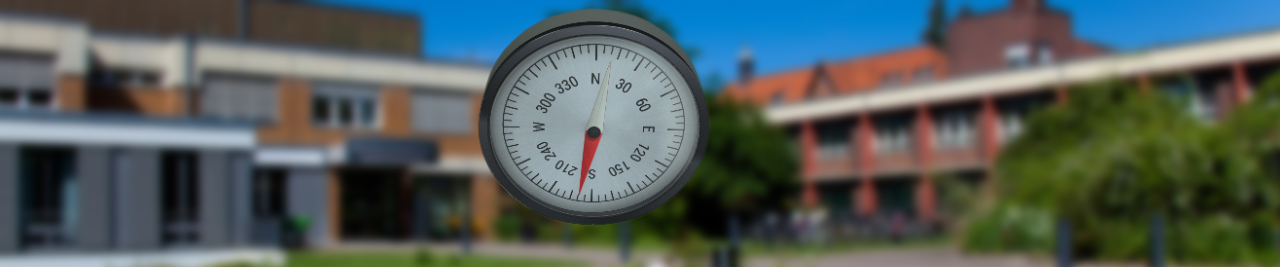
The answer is 190 °
